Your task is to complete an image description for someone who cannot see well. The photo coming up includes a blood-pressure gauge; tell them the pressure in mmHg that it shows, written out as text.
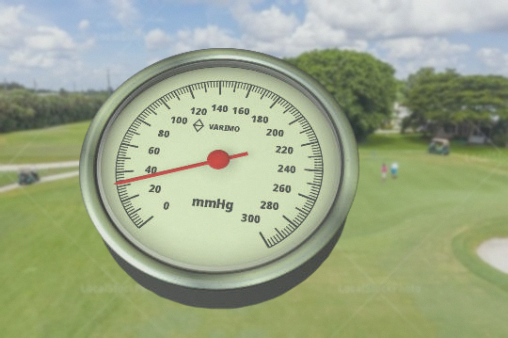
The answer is 30 mmHg
